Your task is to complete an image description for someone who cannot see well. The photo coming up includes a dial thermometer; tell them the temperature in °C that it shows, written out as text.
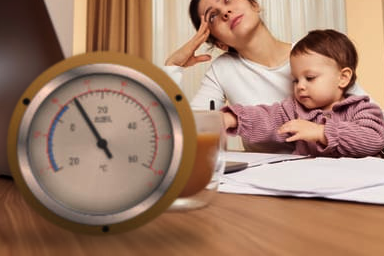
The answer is 10 °C
